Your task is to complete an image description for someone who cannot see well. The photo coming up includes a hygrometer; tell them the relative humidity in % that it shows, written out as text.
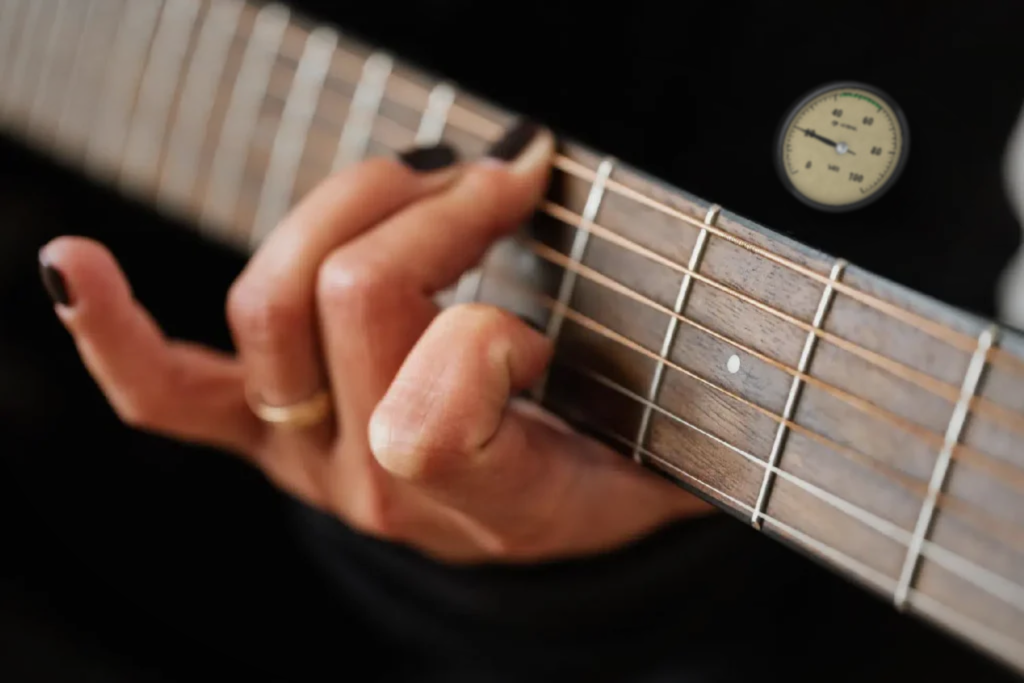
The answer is 20 %
